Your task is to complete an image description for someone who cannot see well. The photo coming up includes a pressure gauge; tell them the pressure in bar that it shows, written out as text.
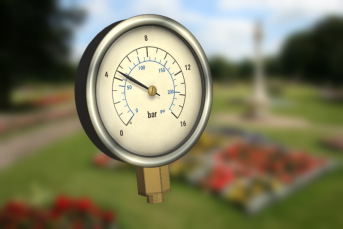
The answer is 4.5 bar
